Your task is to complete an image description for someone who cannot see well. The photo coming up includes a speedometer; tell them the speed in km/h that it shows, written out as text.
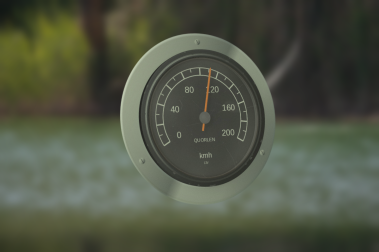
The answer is 110 km/h
